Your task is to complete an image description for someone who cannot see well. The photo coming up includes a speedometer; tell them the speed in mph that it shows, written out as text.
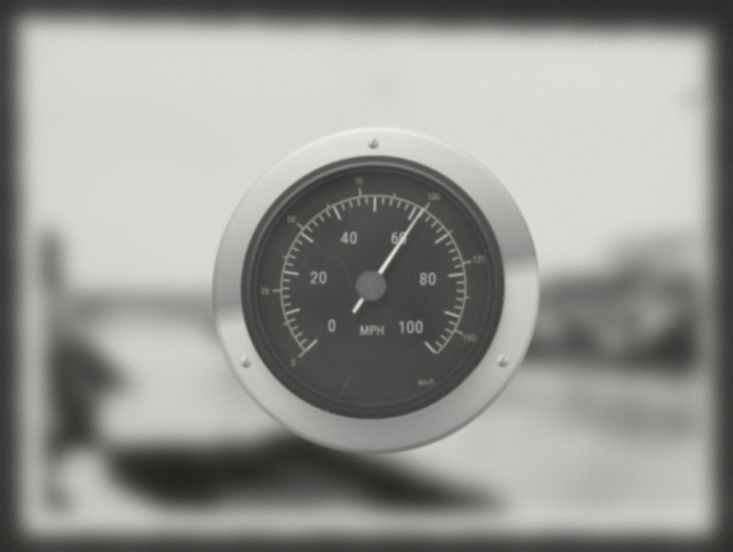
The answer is 62 mph
